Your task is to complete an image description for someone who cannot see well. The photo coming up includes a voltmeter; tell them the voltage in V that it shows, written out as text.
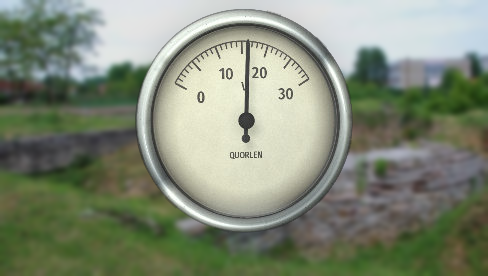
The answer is 16 V
